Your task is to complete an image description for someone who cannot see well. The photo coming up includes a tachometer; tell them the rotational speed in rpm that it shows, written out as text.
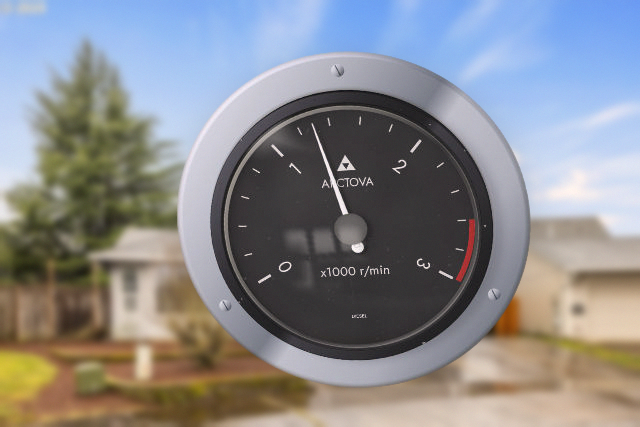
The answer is 1300 rpm
